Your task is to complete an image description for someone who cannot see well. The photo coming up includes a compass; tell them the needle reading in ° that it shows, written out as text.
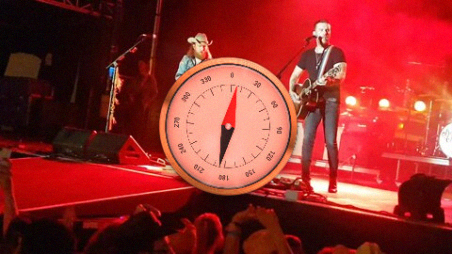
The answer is 7.5 °
